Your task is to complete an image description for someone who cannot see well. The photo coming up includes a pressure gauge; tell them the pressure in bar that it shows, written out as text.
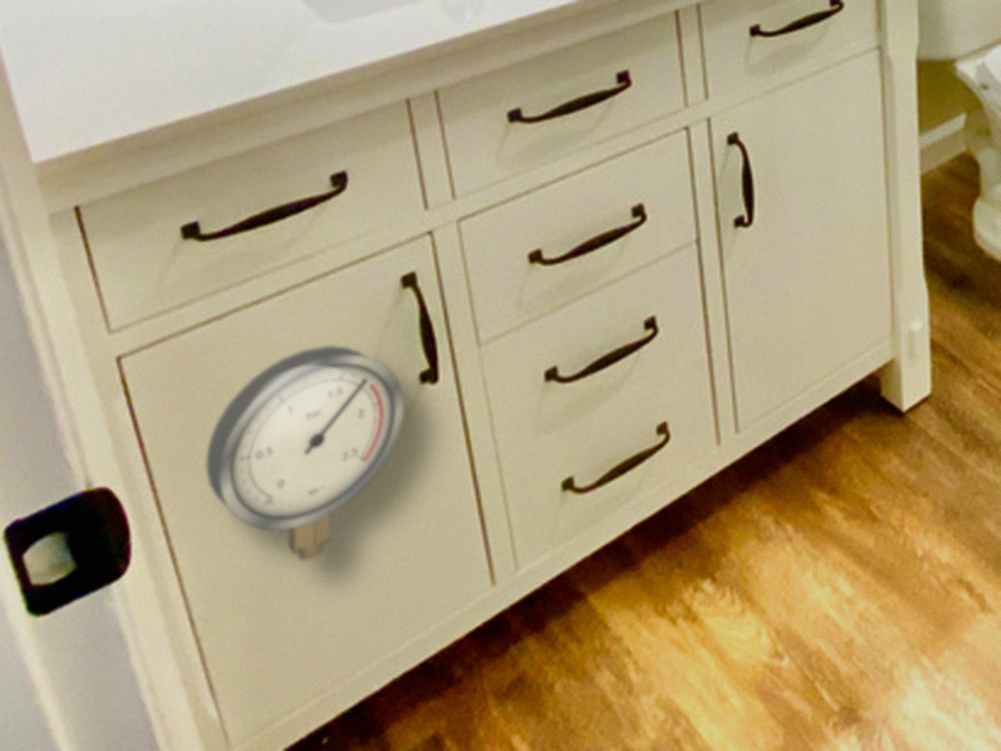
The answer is 1.7 bar
